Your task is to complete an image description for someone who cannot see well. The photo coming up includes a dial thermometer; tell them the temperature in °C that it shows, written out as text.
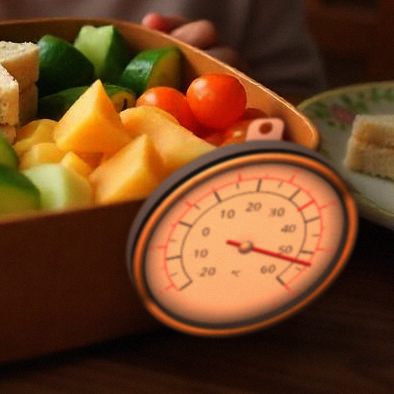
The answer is 52.5 °C
